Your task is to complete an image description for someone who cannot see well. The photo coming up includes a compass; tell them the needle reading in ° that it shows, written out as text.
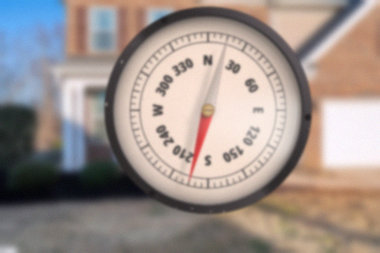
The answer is 195 °
